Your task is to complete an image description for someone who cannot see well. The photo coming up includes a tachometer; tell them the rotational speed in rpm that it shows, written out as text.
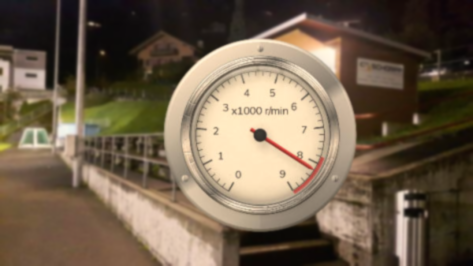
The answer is 8200 rpm
